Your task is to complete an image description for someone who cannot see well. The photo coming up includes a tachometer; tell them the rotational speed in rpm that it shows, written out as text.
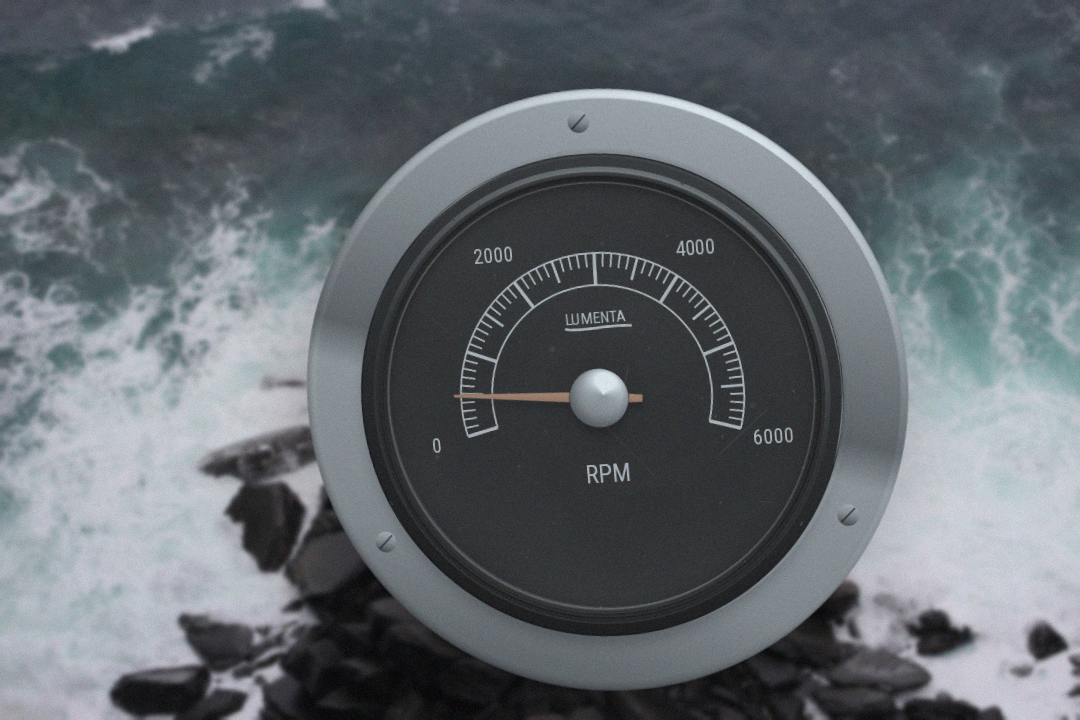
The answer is 500 rpm
